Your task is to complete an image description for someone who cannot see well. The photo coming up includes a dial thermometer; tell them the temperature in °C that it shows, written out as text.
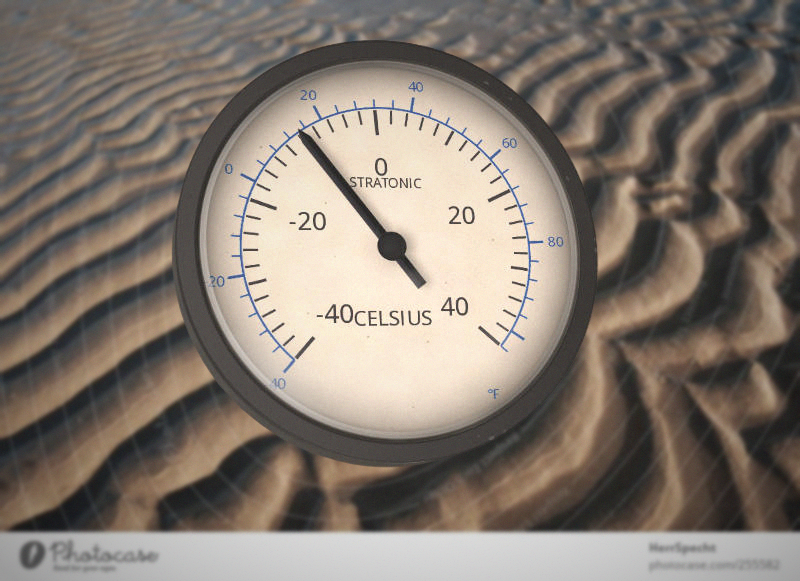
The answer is -10 °C
